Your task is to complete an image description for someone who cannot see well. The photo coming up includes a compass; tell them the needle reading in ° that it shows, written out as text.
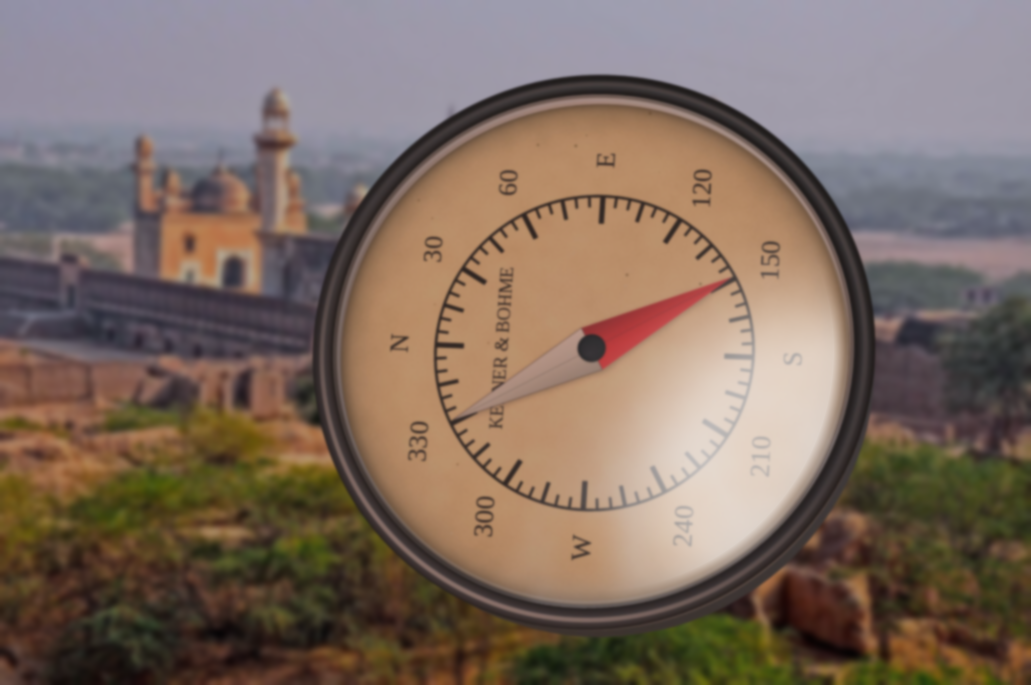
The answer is 150 °
